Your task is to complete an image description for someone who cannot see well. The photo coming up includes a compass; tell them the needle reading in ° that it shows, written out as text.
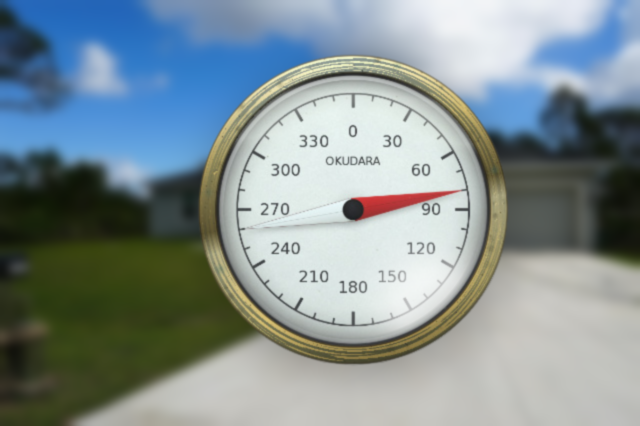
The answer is 80 °
